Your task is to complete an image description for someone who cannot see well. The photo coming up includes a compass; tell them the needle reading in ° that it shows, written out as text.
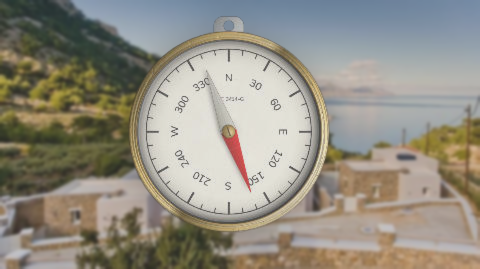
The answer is 160 °
